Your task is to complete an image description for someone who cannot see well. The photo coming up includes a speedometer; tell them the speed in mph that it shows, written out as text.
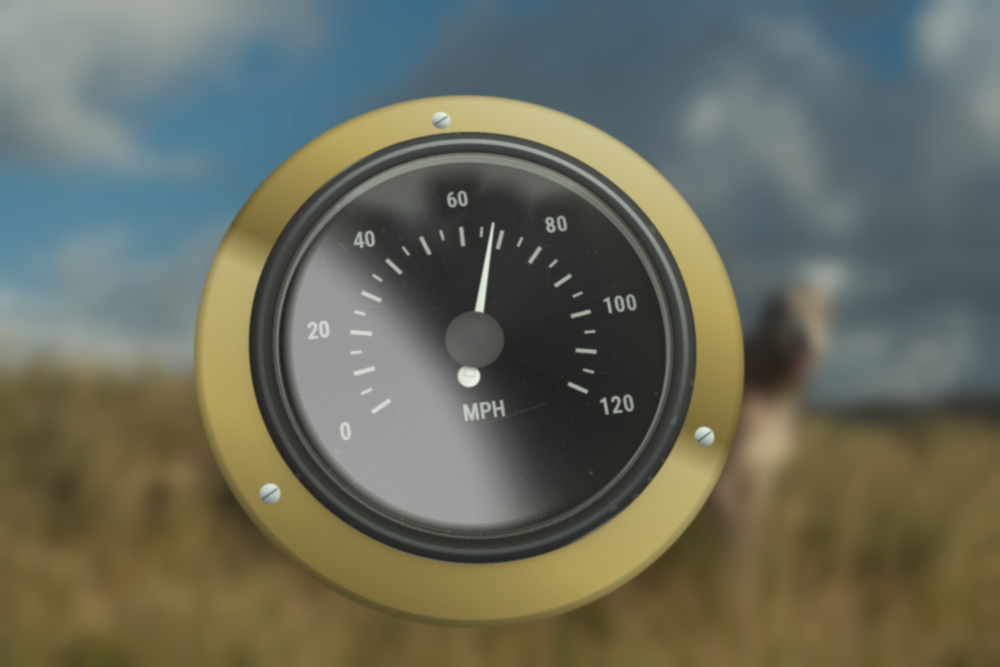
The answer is 67.5 mph
